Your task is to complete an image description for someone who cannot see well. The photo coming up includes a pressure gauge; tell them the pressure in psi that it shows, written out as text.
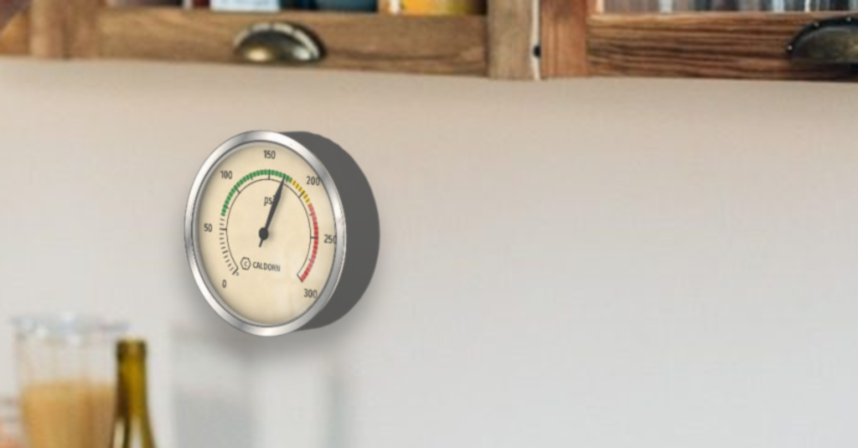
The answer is 175 psi
